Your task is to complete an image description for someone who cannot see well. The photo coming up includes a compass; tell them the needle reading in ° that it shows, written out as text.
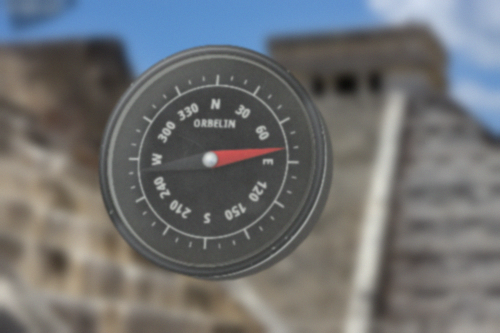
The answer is 80 °
